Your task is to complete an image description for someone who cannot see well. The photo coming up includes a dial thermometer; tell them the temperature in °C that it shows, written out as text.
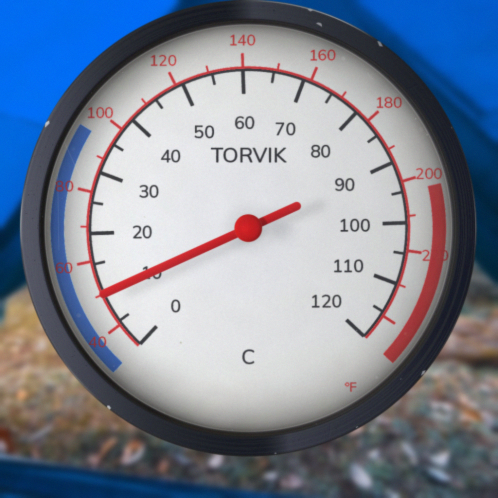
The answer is 10 °C
